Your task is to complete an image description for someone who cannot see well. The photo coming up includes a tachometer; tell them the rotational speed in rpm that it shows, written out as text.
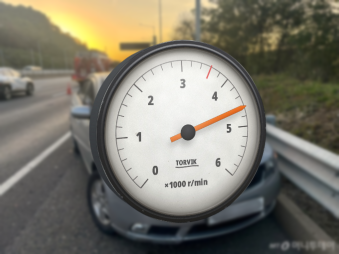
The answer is 4600 rpm
